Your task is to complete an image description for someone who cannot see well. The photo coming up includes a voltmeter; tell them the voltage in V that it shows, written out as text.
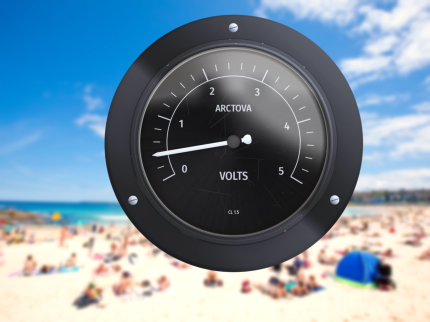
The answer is 0.4 V
